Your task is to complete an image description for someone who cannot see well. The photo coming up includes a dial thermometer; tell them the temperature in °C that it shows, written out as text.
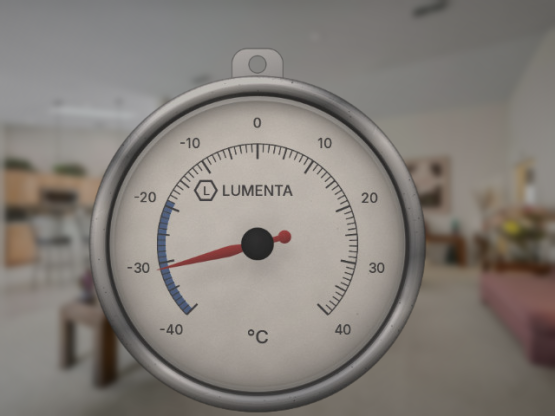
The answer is -31 °C
